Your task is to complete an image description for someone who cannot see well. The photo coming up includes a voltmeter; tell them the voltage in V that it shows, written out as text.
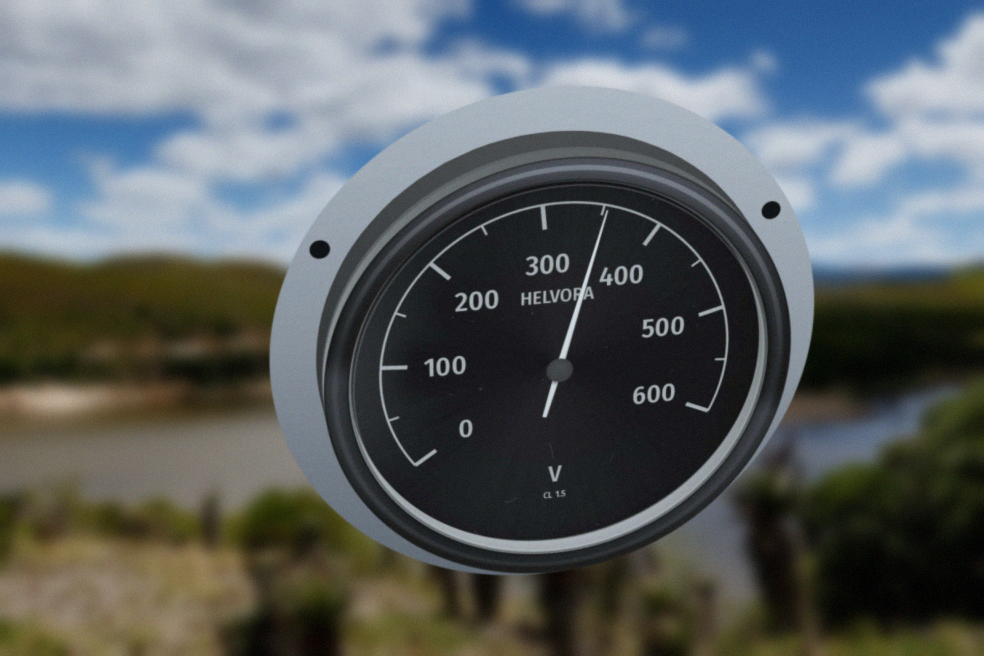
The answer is 350 V
